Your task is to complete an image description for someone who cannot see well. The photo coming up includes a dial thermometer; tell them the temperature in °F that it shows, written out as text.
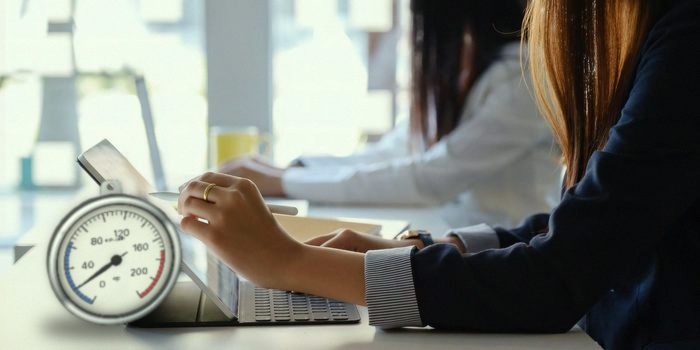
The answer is 20 °F
